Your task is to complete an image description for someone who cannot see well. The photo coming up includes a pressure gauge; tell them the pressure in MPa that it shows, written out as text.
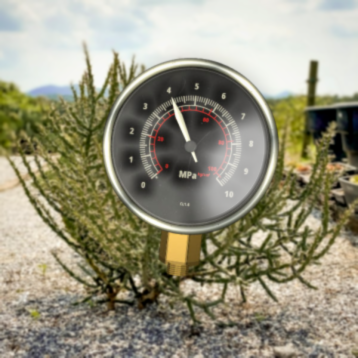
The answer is 4 MPa
